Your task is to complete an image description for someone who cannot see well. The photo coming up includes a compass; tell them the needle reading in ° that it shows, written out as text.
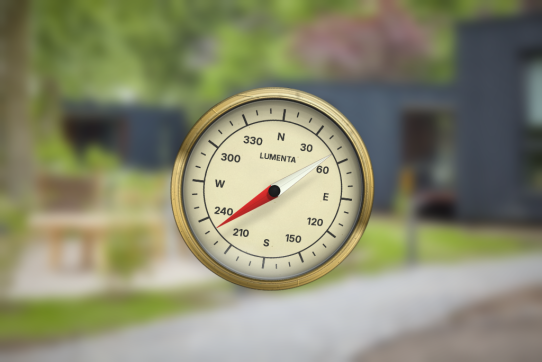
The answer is 230 °
